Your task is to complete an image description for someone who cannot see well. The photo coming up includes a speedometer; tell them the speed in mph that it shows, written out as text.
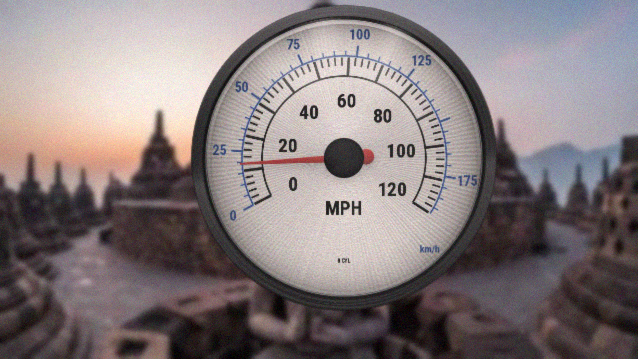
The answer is 12 mph
